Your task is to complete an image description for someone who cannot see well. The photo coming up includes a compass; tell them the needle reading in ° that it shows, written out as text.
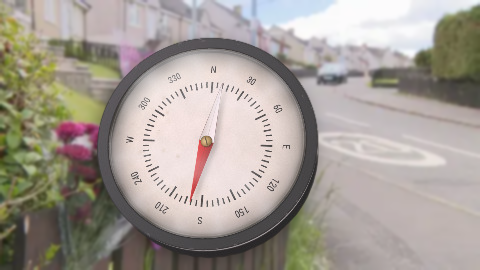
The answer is 190 °
